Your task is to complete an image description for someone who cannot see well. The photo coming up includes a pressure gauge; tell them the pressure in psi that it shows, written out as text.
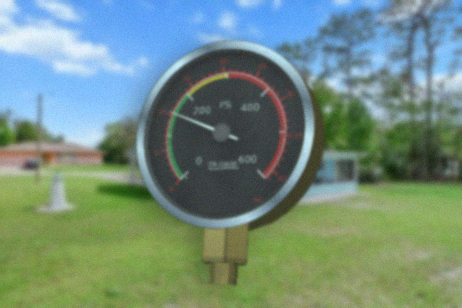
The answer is 150 psi
